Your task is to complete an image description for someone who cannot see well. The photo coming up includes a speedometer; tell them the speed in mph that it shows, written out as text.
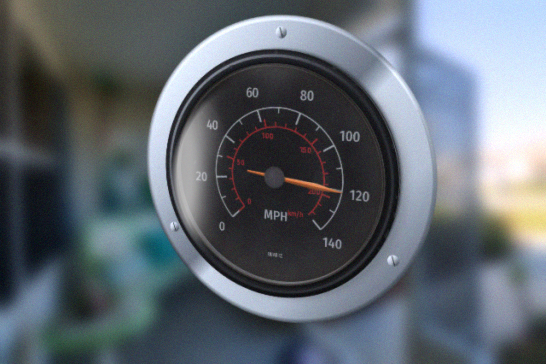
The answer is 120 mph
